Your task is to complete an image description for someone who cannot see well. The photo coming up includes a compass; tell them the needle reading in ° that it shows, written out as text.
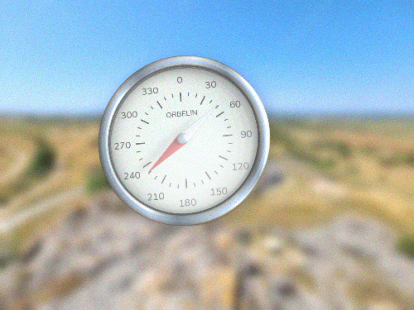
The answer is 230 °
